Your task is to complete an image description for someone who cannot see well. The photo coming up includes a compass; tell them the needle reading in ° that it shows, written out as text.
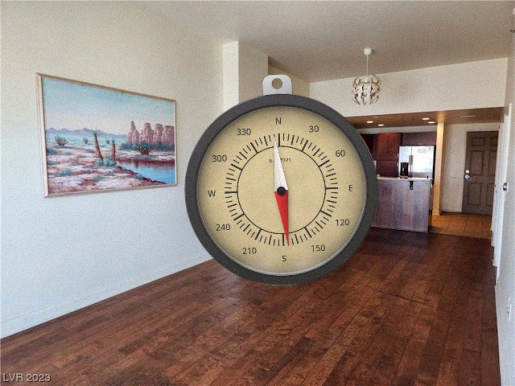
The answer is 175 °
